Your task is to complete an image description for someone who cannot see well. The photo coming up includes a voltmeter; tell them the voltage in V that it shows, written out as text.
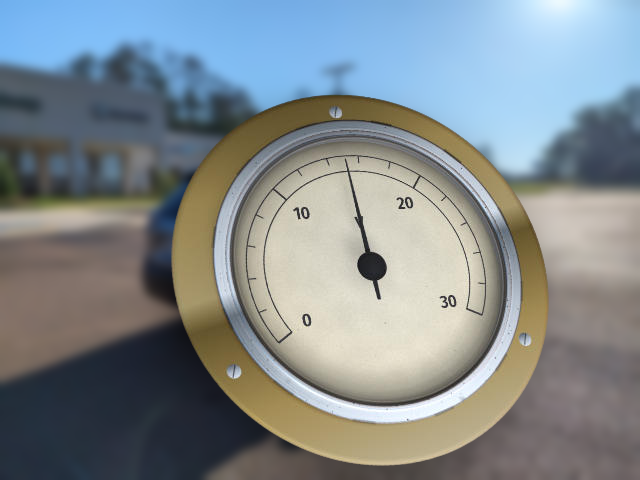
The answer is 15 V
